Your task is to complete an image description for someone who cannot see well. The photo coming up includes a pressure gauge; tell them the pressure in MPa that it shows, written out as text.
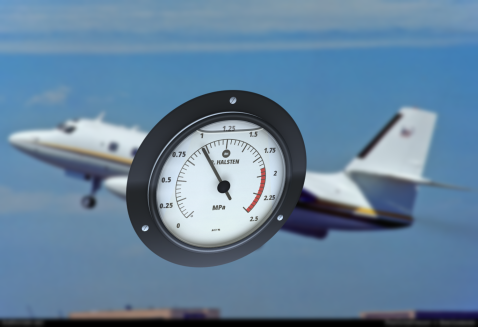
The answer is 0.95 MPa
